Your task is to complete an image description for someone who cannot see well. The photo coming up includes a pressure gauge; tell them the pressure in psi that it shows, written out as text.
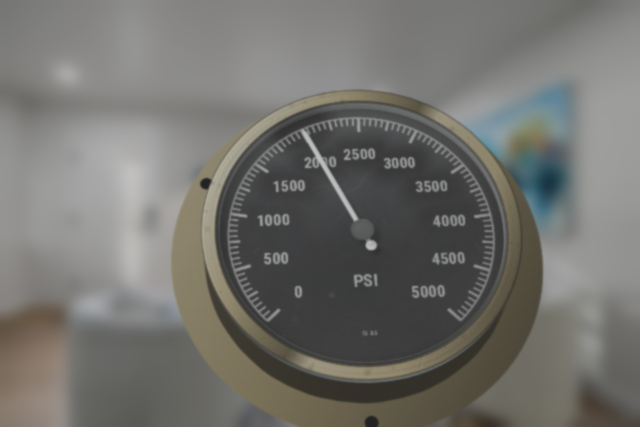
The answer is 2000 psi
